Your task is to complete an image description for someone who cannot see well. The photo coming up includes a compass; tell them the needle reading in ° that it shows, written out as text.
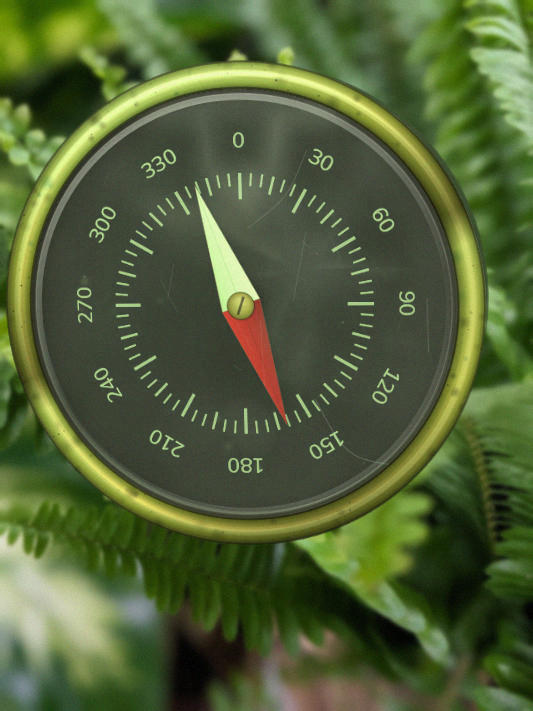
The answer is 160 °
